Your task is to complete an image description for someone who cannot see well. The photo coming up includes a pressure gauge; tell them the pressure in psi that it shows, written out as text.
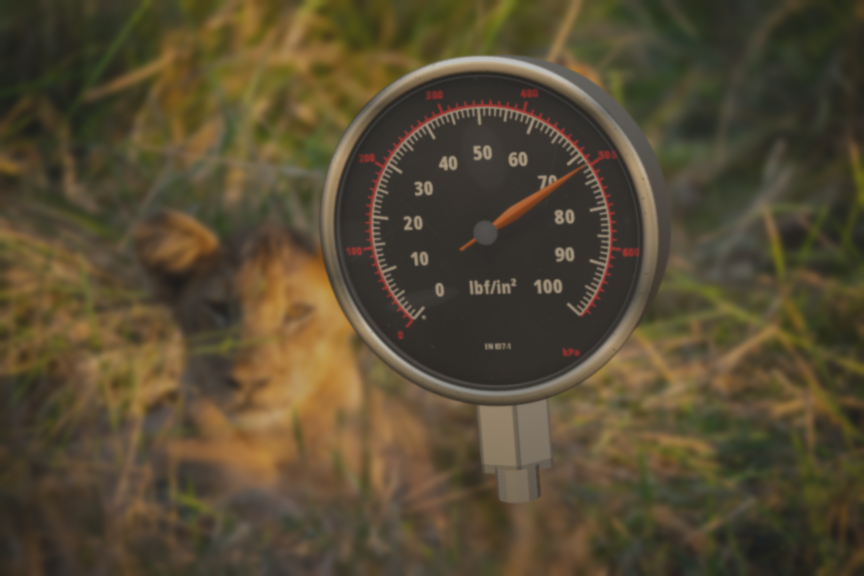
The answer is 72 psi
